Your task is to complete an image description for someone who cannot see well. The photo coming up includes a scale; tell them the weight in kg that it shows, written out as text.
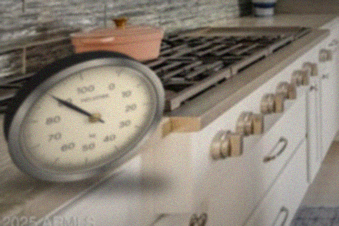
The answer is 90 kg
